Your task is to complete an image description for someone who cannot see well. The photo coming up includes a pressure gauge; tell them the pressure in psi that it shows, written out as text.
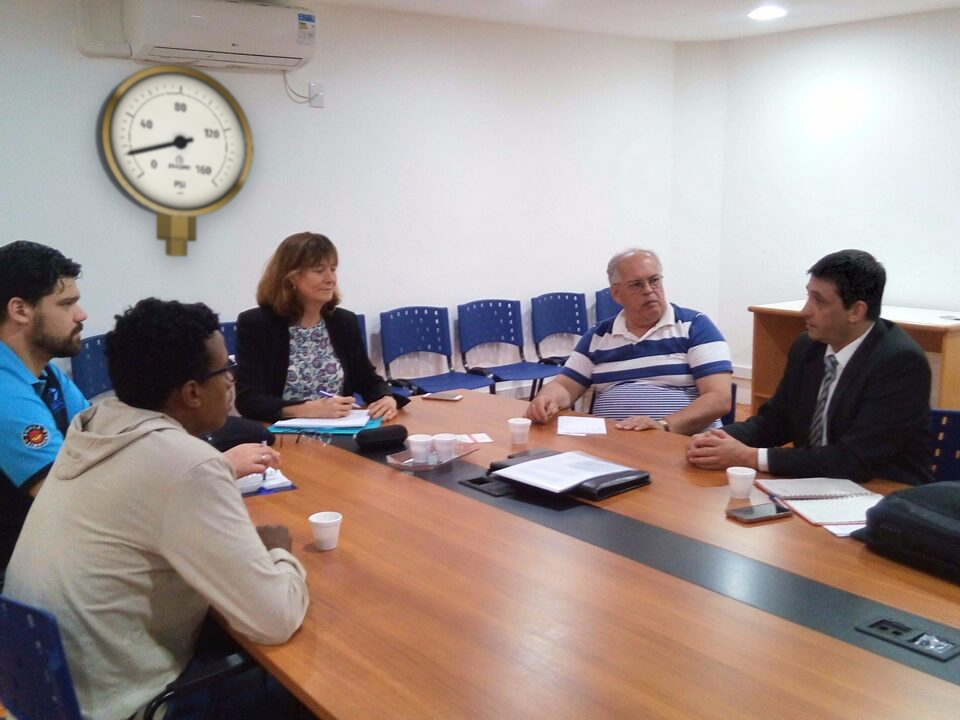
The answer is 15 psi
